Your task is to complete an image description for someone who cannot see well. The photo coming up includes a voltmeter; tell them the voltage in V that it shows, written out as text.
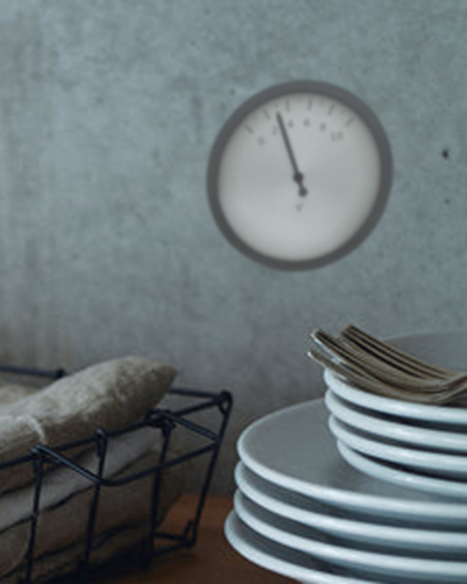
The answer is 3 V
